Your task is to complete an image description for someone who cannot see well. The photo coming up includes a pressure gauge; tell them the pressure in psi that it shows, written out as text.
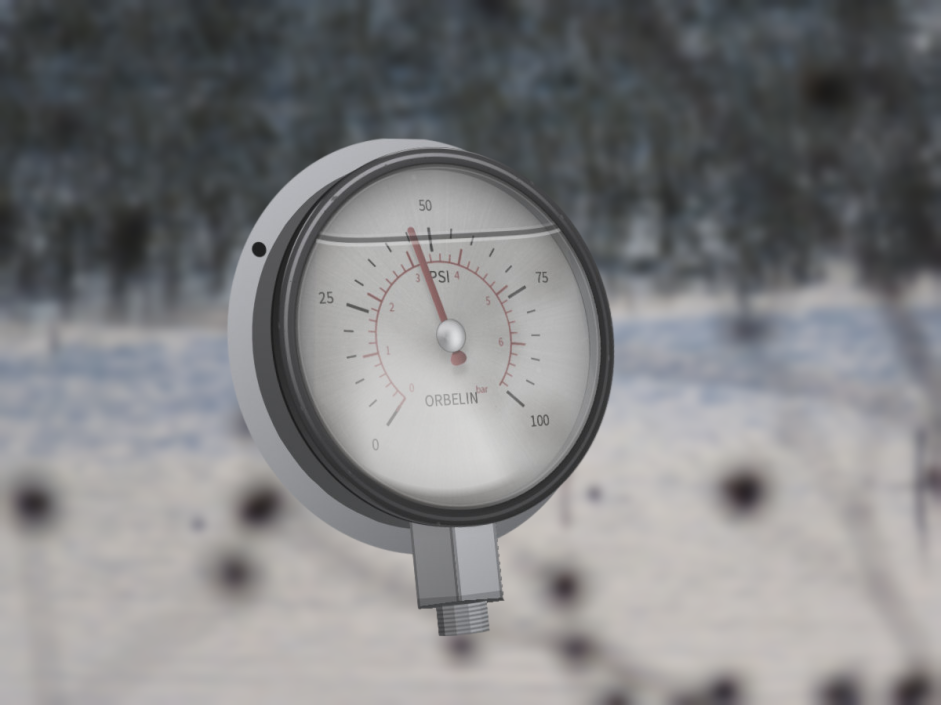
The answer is 45 psi
